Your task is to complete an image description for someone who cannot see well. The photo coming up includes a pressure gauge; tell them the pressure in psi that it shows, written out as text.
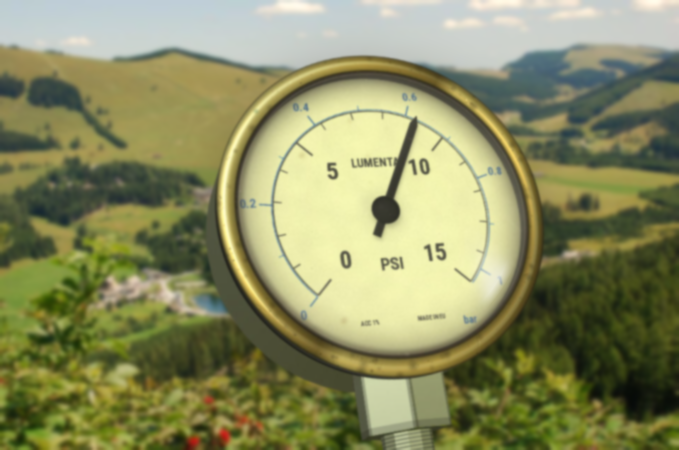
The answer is 9 psi
